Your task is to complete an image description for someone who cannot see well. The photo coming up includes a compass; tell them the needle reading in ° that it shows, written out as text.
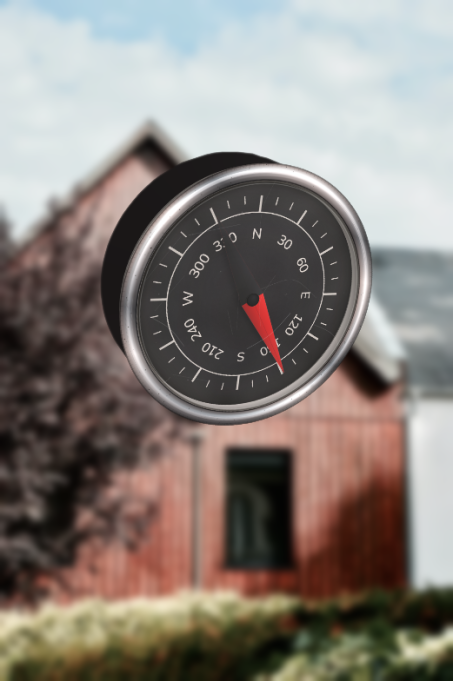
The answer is 150 °
